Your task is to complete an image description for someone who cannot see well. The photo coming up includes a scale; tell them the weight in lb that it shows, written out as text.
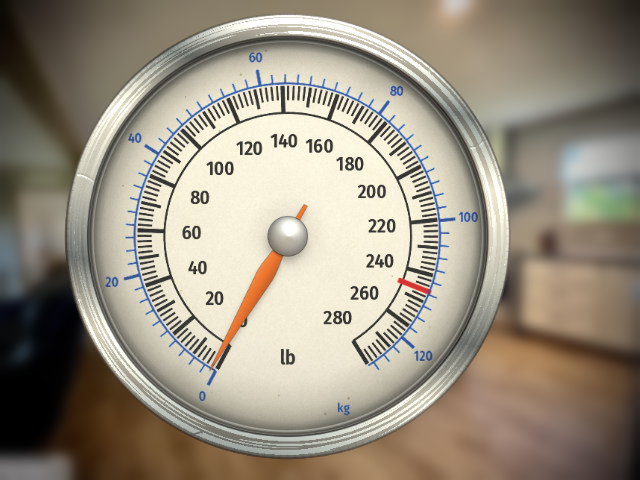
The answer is 2 lb
